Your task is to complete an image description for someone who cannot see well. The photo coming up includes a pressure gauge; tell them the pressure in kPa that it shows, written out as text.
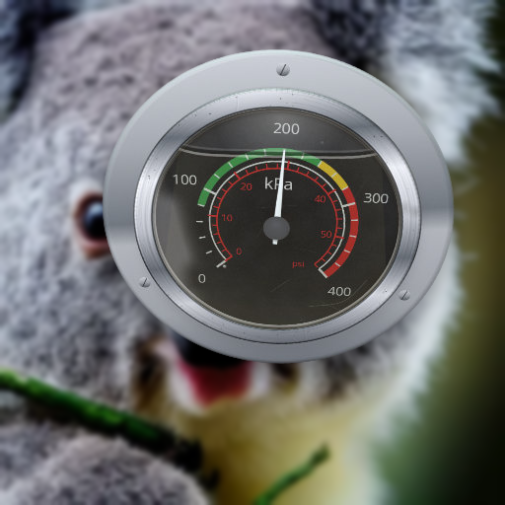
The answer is 200 kPa
